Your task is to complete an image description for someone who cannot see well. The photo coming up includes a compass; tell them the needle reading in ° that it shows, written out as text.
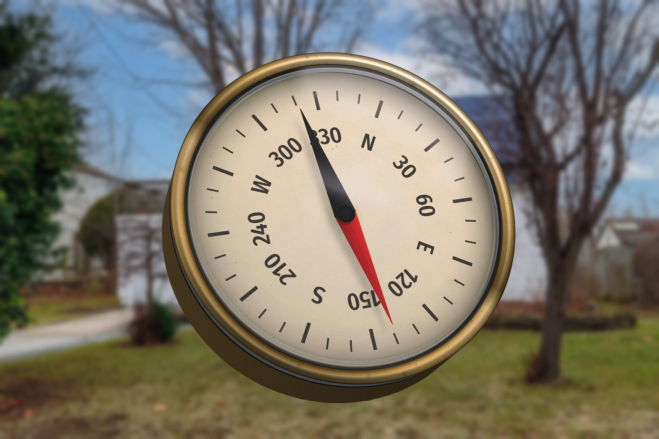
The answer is 140 °
